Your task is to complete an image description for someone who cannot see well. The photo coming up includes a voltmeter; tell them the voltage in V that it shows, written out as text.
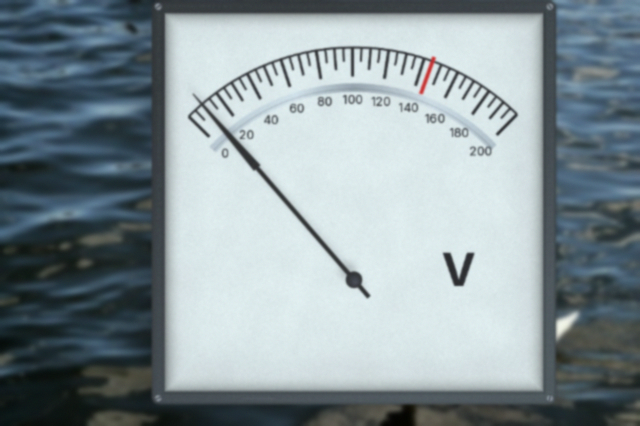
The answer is 10 V
